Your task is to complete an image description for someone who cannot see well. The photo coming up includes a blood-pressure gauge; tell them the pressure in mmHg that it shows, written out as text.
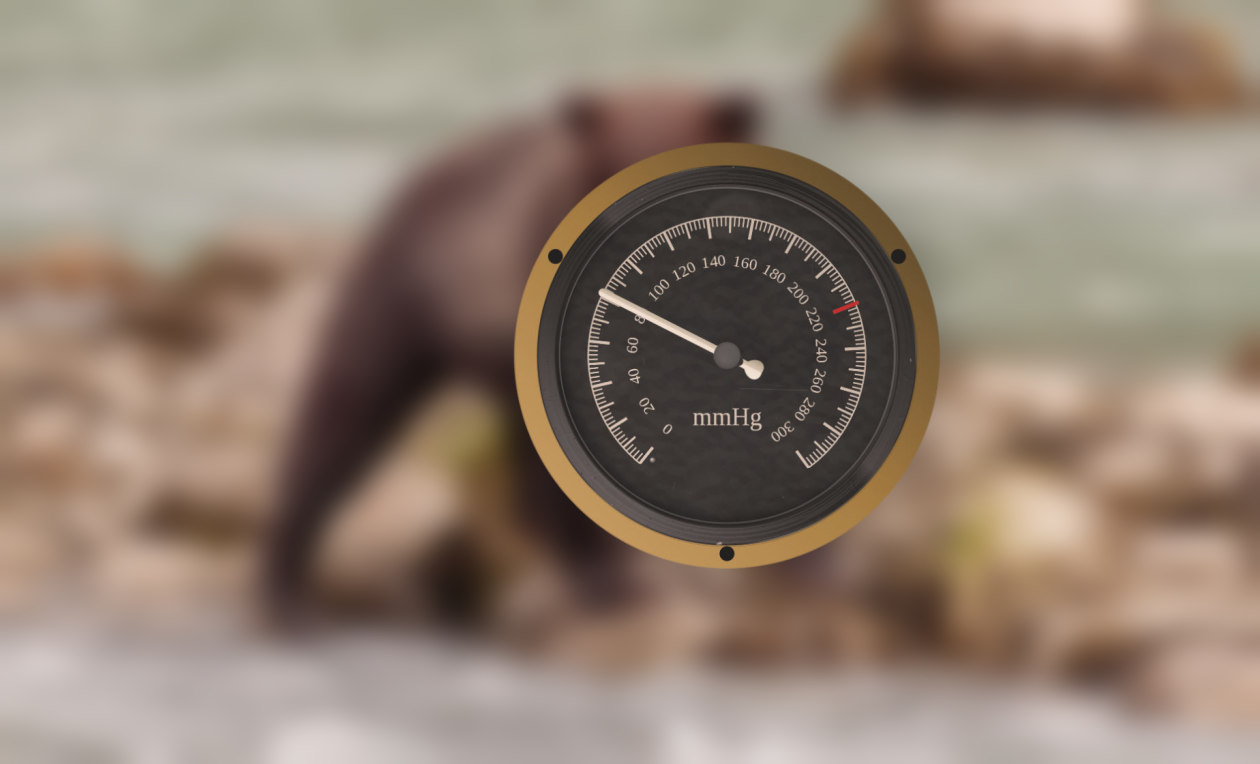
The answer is 82 mmHg
